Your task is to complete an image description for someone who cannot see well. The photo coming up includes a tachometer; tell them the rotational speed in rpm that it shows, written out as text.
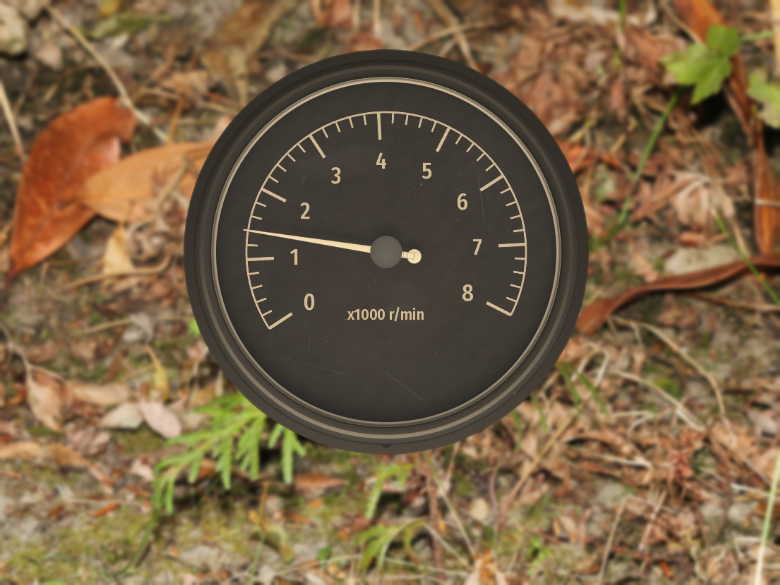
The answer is 1400 rpm
